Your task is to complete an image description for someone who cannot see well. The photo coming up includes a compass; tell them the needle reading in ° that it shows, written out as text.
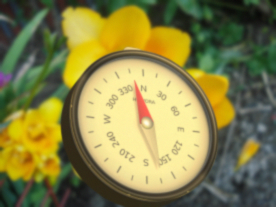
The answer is 345 °
